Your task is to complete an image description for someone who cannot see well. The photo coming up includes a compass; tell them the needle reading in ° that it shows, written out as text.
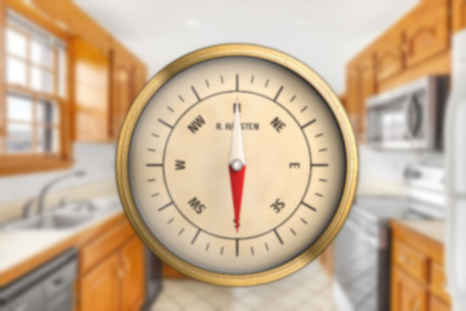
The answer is 180 °
